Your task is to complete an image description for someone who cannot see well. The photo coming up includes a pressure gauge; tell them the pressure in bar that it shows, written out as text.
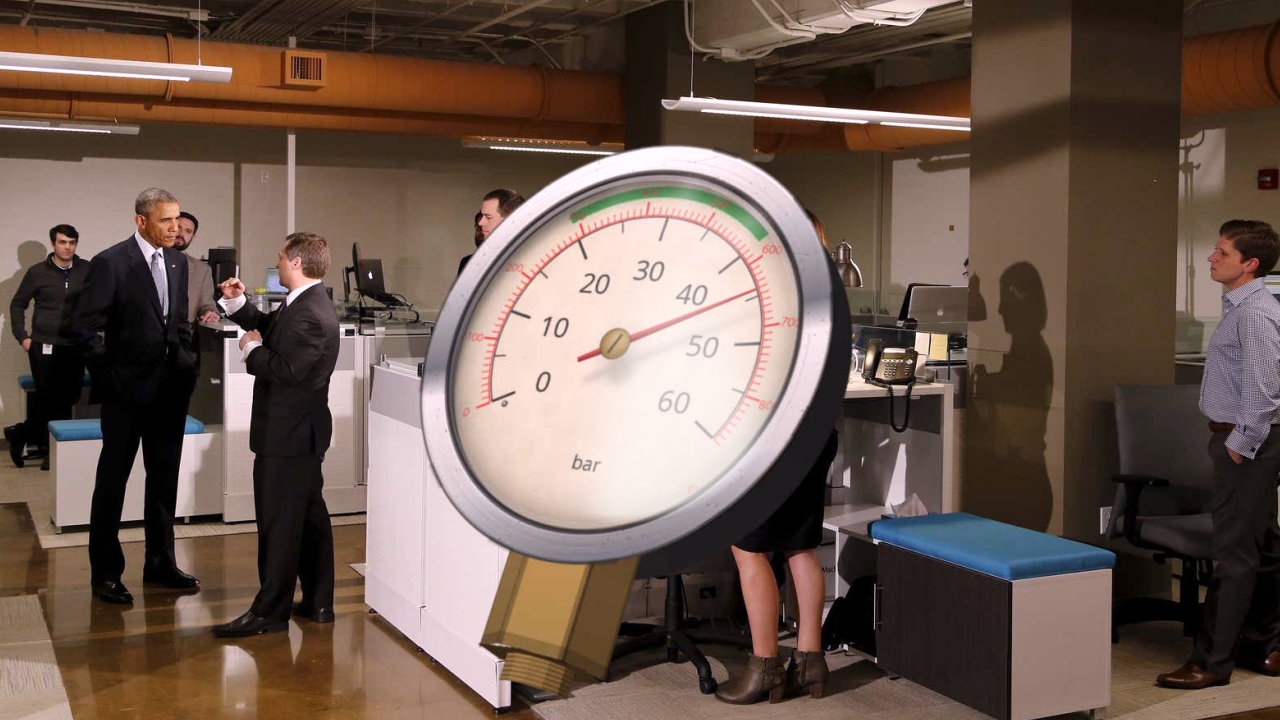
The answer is 45 bar
